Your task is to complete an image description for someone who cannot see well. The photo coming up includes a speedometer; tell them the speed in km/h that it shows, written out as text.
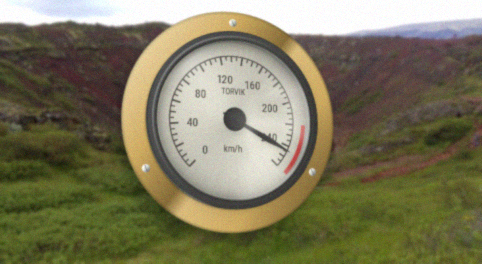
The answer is 245 km/h
